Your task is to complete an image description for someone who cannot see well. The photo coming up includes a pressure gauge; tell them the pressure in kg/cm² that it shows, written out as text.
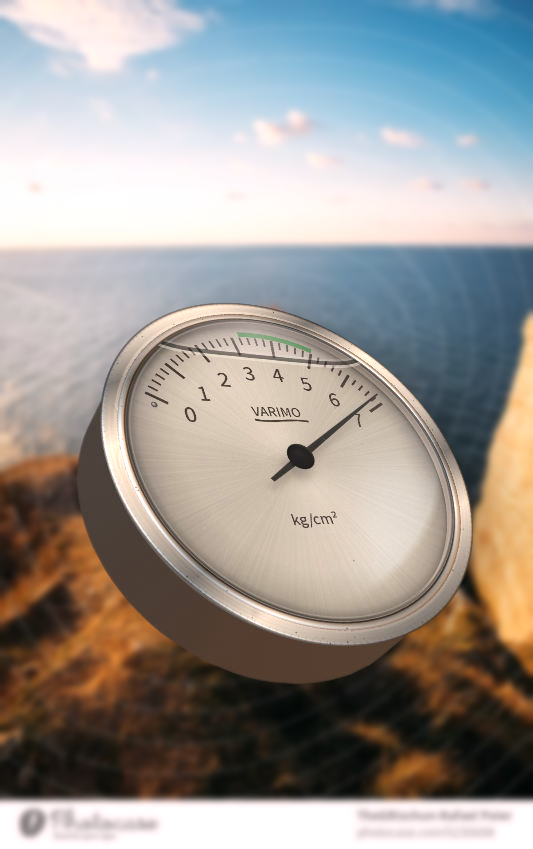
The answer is 6.8 kg/cm²
